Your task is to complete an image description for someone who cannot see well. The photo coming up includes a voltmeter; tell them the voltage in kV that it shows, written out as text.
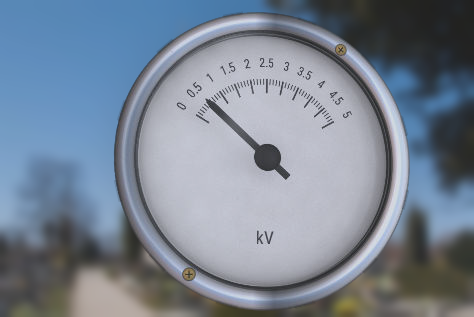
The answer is 0.5 kV
